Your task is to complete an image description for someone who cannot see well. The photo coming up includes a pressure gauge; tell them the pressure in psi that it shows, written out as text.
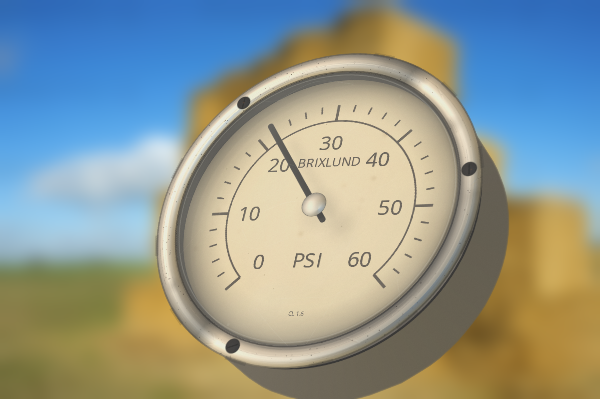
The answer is 22 psi
